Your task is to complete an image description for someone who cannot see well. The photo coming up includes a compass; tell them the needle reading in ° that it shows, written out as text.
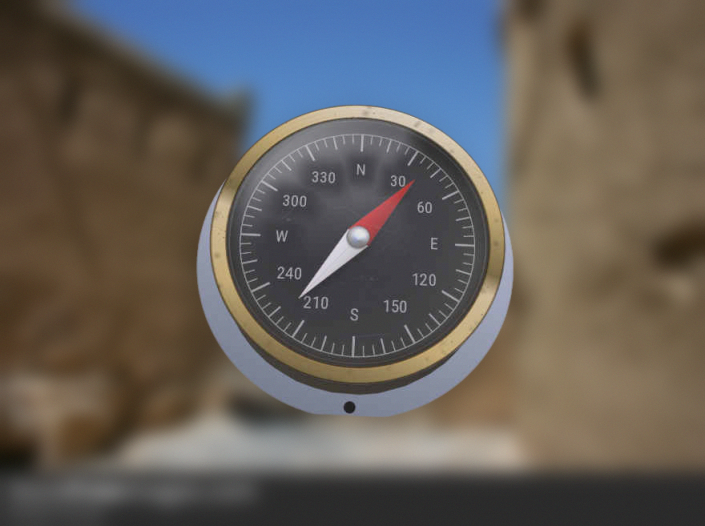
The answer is 40 °
